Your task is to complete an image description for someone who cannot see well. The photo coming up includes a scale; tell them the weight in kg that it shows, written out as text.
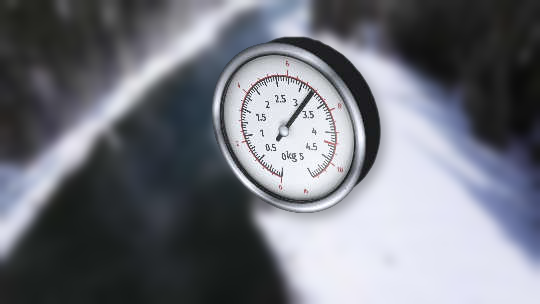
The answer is 3.25 kg
